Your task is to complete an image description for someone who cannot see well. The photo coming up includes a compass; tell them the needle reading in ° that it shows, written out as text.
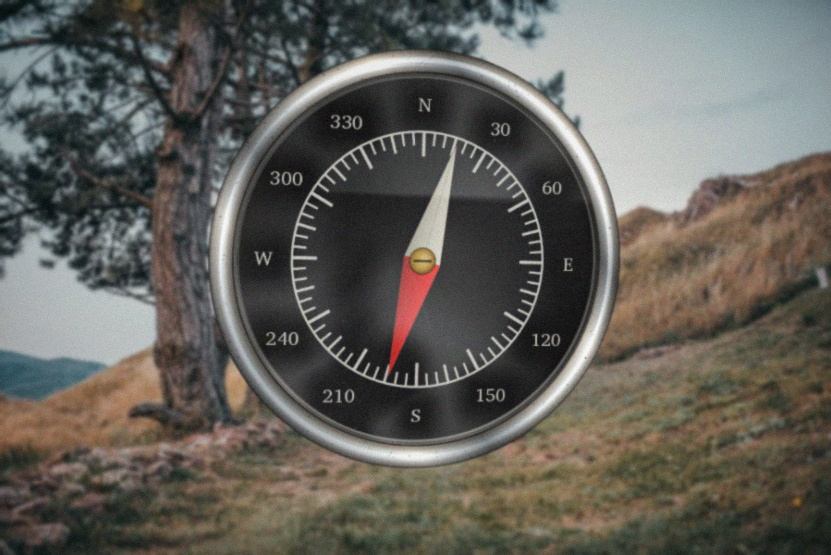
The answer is 195 °
